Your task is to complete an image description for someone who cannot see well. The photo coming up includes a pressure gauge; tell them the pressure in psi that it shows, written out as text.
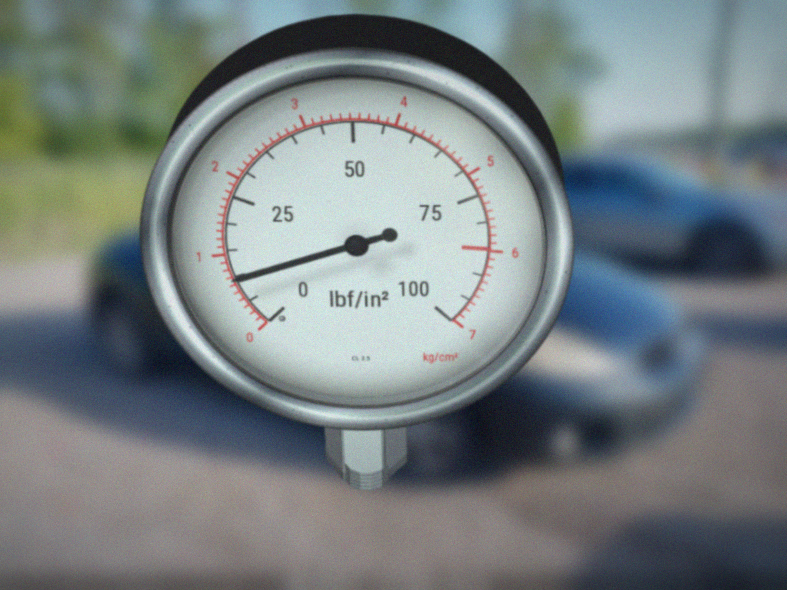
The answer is 10 psi
